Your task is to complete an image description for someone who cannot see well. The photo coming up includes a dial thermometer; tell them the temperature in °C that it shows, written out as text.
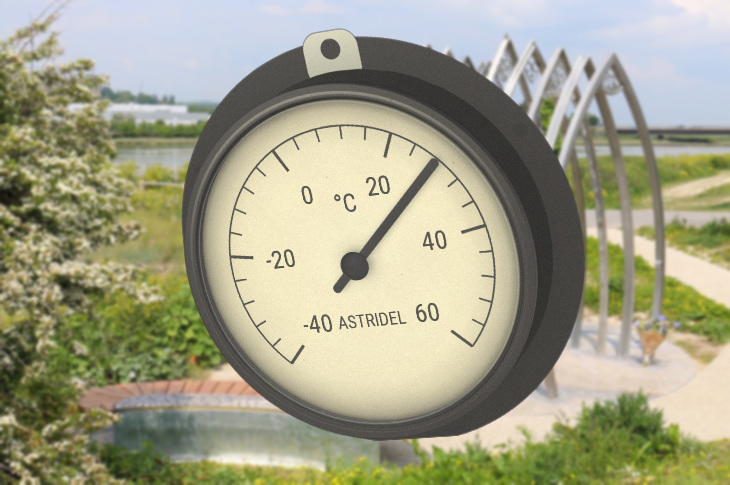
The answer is 28 °C
